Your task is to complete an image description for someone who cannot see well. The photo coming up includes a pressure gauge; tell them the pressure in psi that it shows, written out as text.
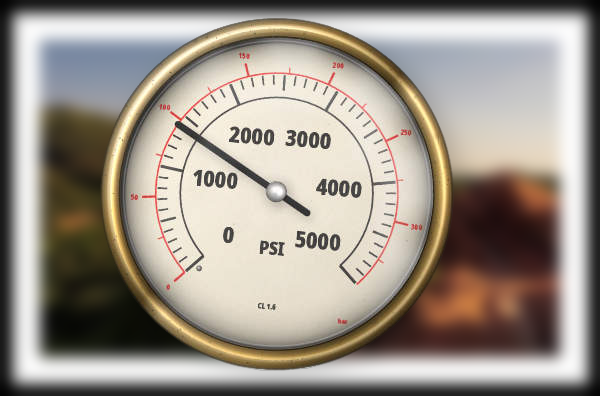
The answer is 1400 psi
